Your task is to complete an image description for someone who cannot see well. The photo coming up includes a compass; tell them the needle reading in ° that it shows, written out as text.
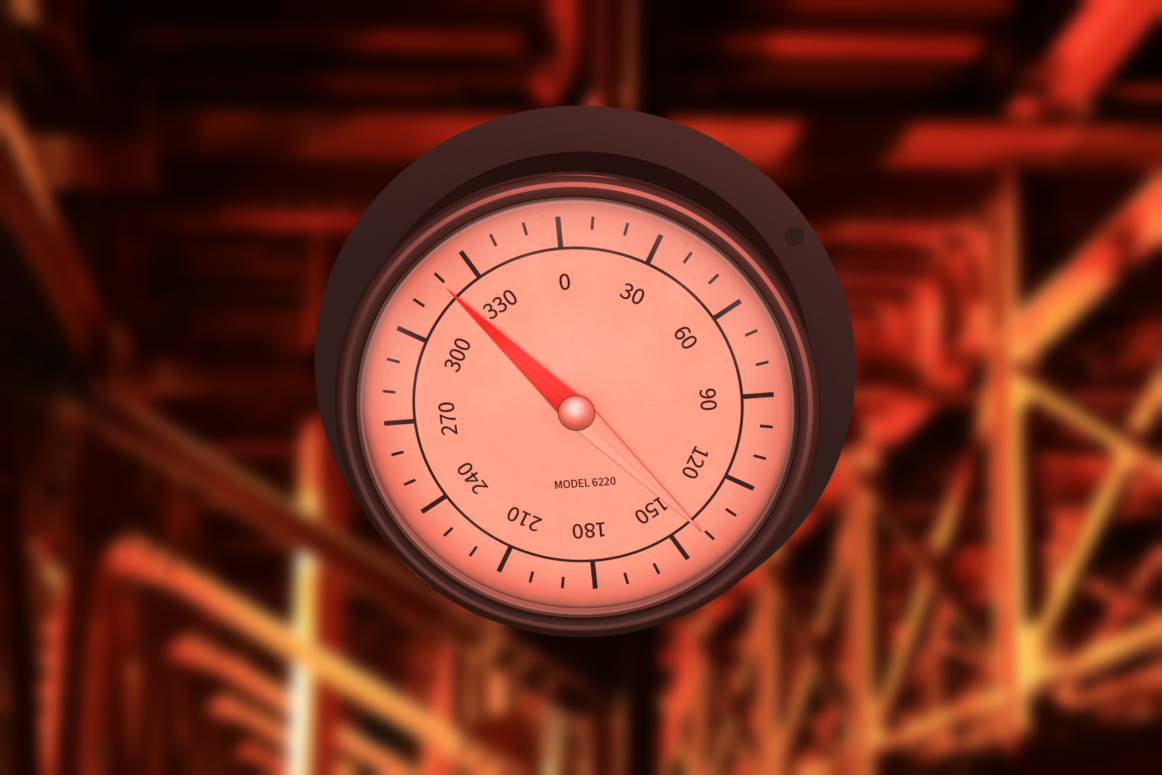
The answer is 320 °
